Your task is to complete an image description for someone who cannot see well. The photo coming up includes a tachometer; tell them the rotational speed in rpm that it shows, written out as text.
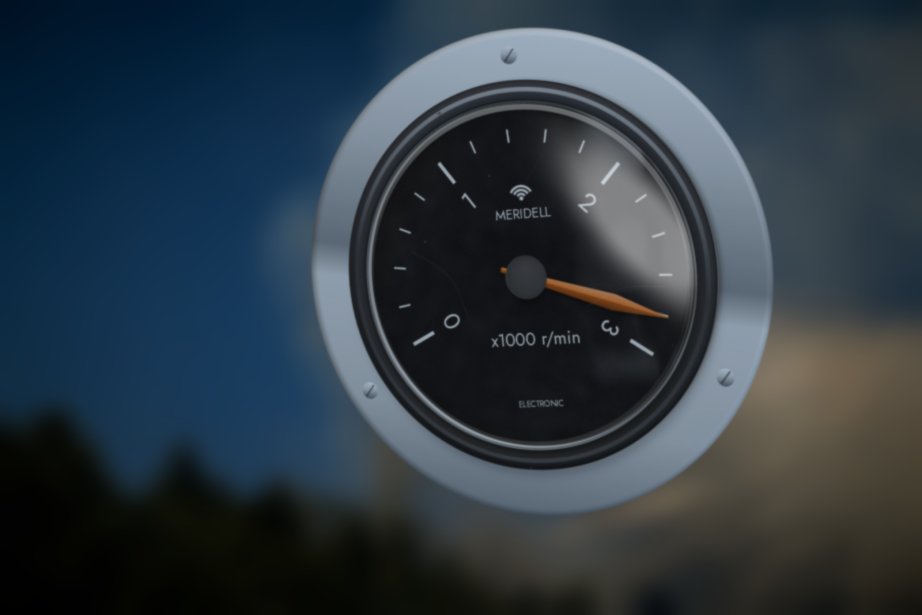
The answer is 2800 rpm
